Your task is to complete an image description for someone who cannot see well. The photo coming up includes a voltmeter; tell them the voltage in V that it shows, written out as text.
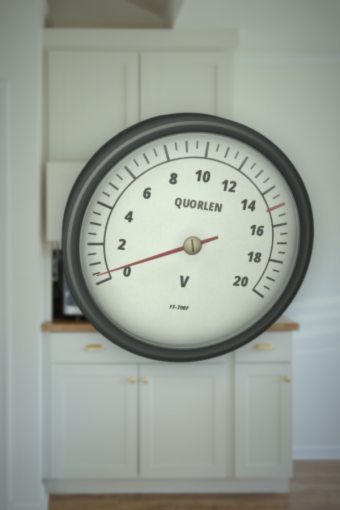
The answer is 0.5 V
